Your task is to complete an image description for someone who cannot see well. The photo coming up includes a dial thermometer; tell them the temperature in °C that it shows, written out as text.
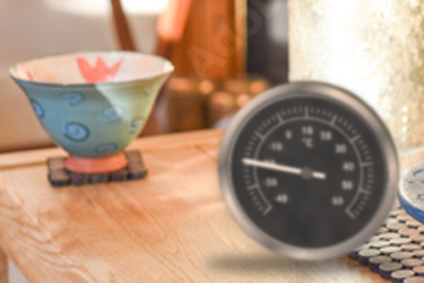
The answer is -20 °C
